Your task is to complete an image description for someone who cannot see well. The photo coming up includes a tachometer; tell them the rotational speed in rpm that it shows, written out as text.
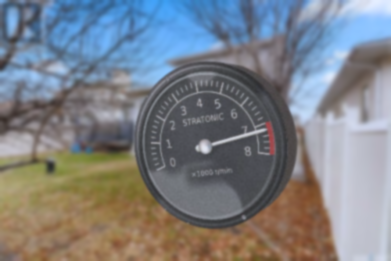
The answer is 7200 rpm
